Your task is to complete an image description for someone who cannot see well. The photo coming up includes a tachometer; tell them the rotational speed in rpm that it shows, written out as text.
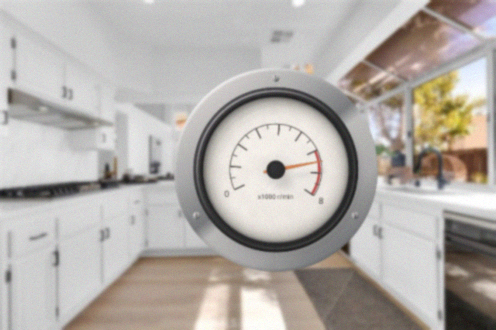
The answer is 6500 rpm
